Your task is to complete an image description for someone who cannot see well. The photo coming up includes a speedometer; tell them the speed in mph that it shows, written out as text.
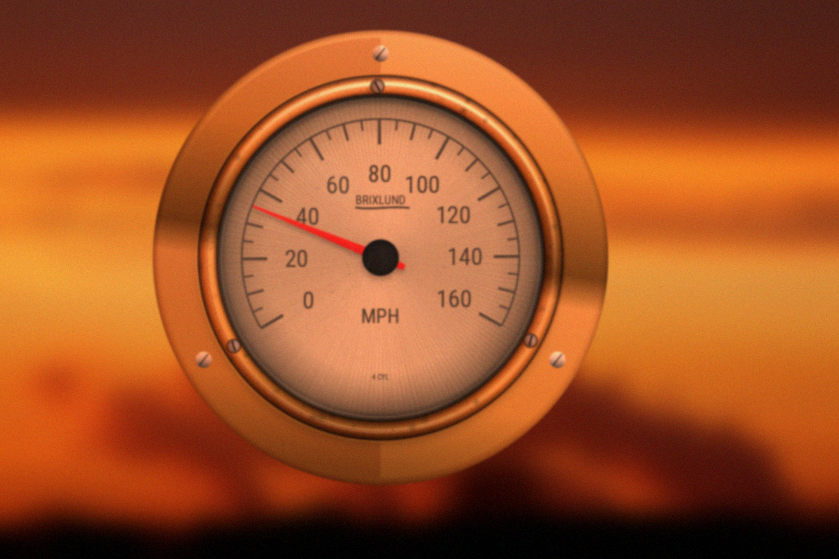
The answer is 35 mph
